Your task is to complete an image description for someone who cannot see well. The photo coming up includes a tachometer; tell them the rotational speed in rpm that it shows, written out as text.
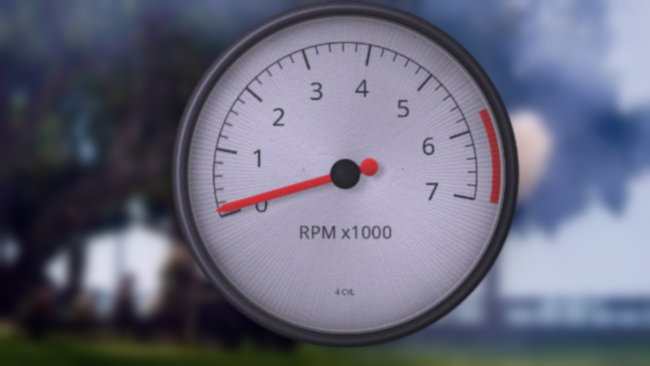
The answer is 100 rpm
